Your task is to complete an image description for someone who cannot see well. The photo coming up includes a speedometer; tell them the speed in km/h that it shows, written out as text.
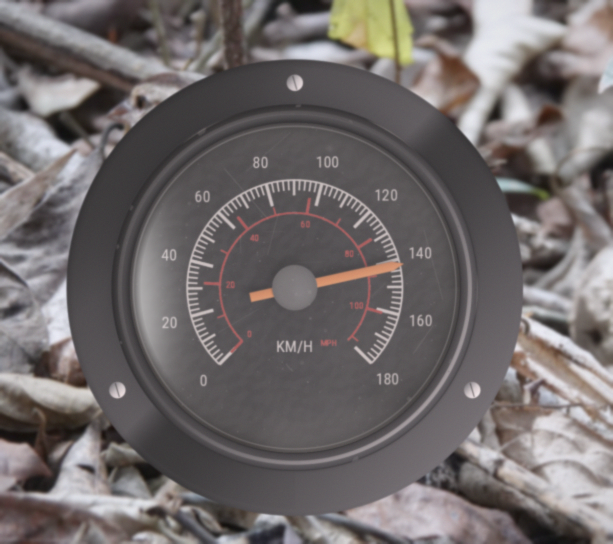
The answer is 142 km/h
